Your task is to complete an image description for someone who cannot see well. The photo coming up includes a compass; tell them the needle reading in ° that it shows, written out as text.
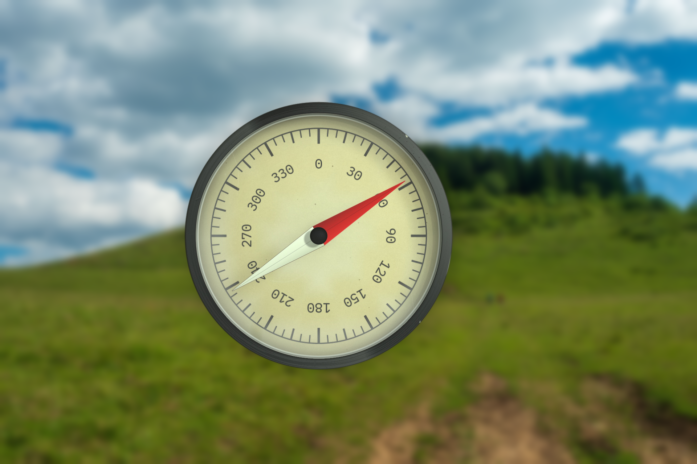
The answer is 57.5 °
